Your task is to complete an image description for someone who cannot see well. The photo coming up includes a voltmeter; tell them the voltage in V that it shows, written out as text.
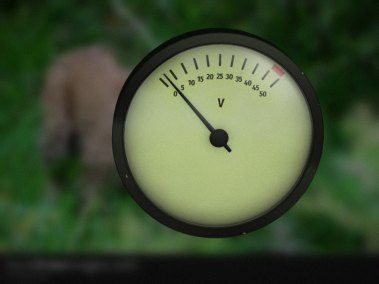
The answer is 2.5 V
